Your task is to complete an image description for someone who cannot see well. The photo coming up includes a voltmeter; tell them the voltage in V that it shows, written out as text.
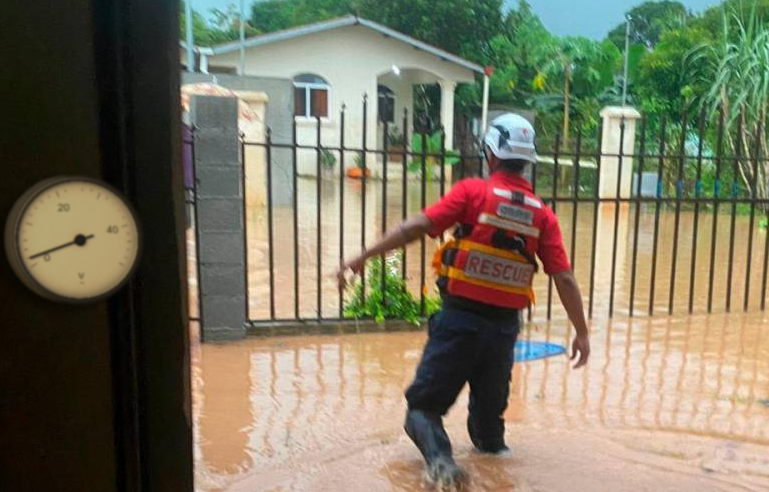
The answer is 2 V
